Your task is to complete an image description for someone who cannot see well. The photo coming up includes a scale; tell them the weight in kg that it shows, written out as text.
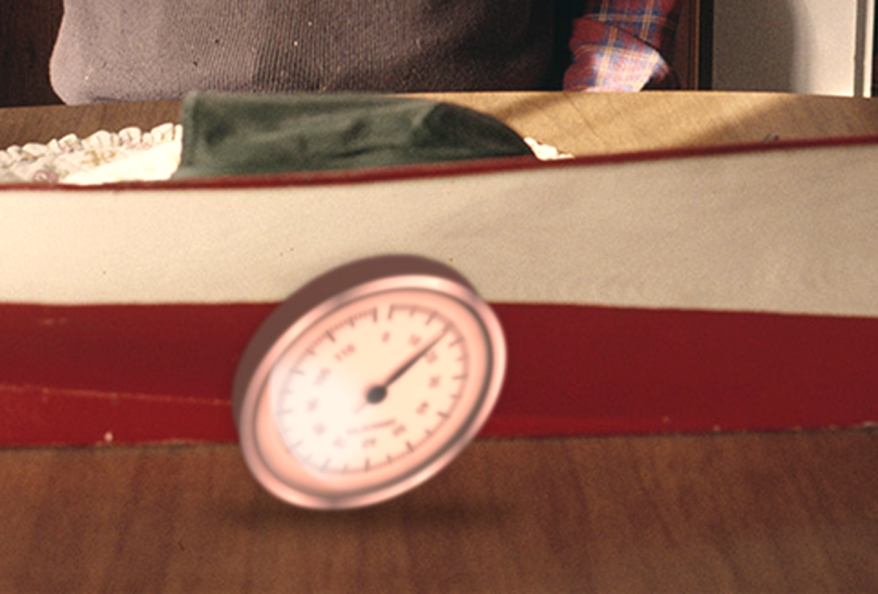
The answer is 15 kg
